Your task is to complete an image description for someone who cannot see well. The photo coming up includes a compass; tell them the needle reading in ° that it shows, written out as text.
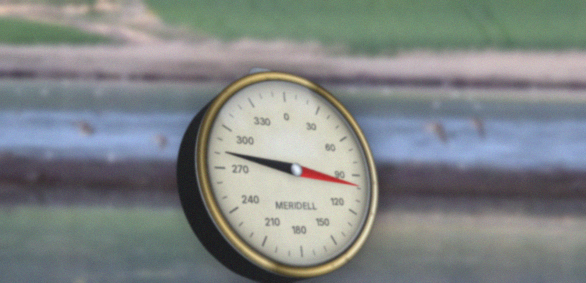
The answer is 100 °
